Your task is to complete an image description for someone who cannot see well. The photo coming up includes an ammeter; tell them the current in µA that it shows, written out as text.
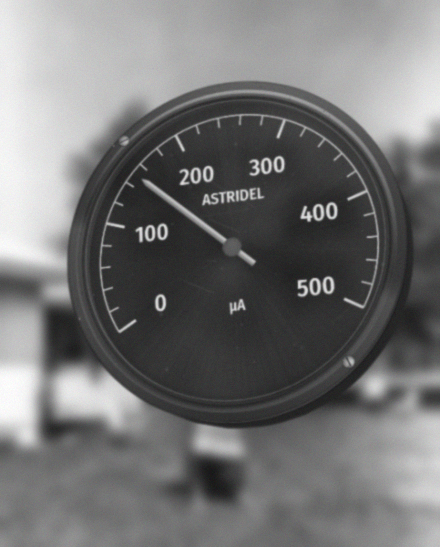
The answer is 150 µA
